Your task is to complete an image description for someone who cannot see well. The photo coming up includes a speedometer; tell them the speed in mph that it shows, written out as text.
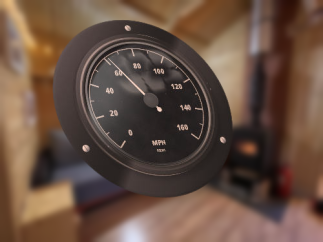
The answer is 60 mph
